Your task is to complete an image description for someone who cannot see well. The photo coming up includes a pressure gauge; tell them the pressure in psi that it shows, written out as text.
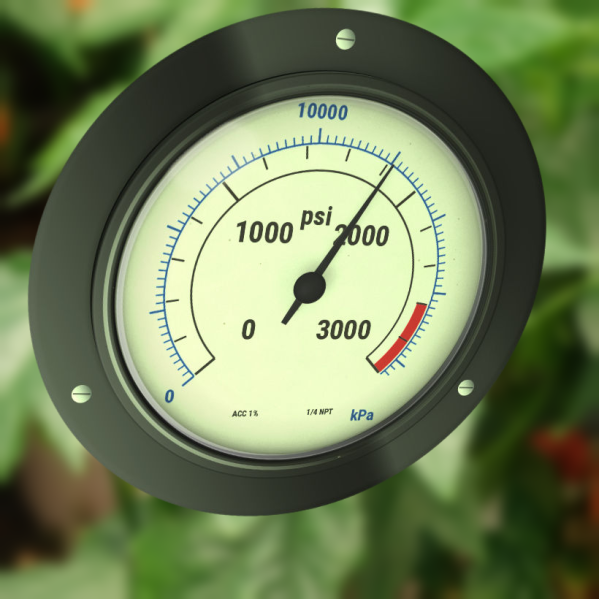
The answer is 1800 psi
